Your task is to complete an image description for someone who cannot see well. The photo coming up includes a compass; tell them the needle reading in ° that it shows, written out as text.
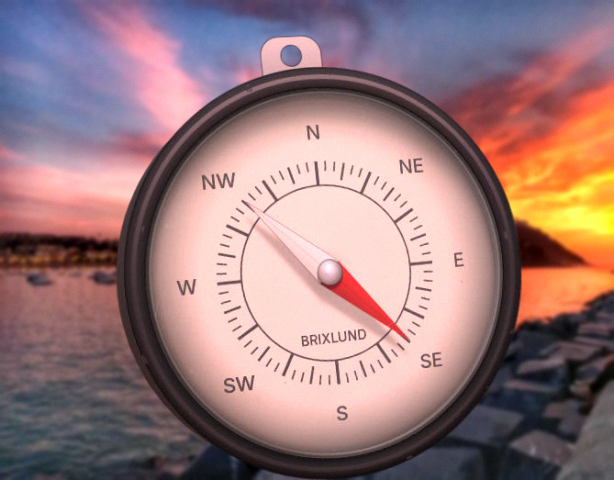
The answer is 135 °
